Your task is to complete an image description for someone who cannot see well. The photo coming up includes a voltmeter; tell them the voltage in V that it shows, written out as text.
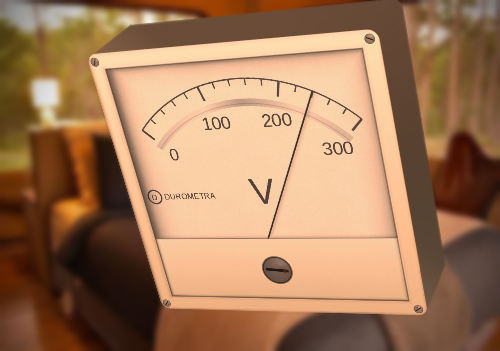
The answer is 240 V
